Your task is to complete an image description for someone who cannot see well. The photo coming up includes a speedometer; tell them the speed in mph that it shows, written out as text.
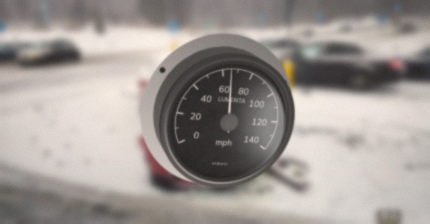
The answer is 65 mph
